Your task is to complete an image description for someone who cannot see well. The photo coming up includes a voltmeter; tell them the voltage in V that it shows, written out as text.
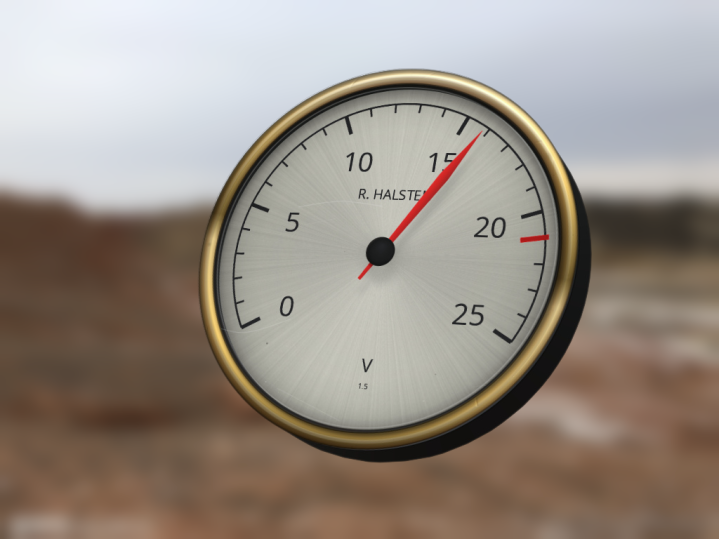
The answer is 16 V
